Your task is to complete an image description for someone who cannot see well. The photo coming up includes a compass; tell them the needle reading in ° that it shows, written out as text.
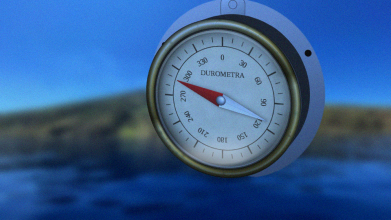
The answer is 290 °
